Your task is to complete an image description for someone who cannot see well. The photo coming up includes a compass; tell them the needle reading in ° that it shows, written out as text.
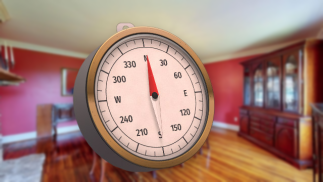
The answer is 0 °
